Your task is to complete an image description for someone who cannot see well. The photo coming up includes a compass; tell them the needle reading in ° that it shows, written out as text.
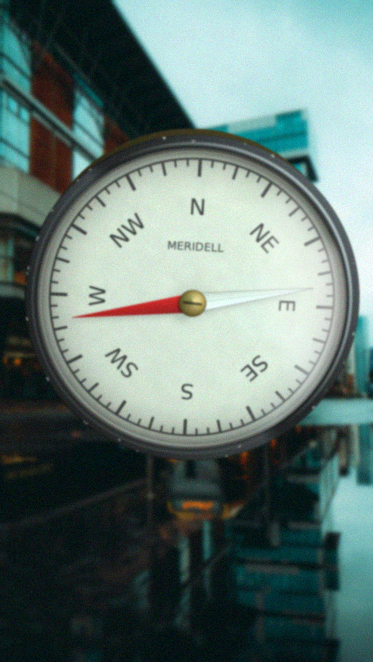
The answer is 260 °
